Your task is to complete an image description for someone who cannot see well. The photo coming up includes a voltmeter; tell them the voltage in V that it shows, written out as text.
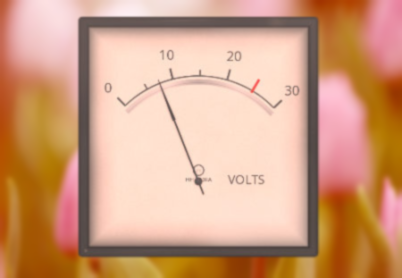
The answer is 7.5 V
